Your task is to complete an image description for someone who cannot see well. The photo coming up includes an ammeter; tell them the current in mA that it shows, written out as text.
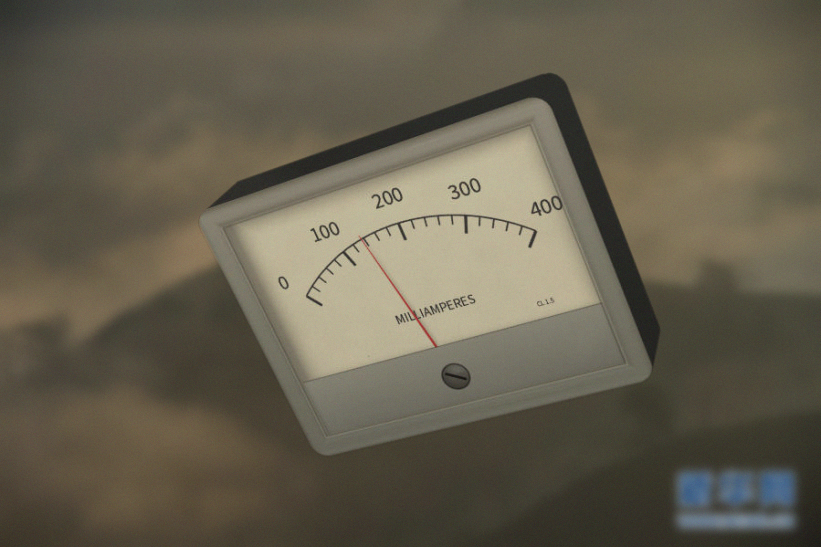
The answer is 140 mA
